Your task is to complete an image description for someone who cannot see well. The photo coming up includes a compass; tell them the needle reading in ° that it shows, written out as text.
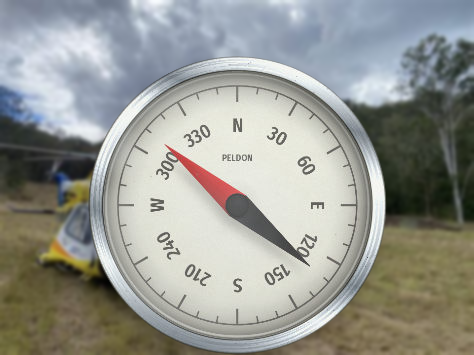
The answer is 310 °
